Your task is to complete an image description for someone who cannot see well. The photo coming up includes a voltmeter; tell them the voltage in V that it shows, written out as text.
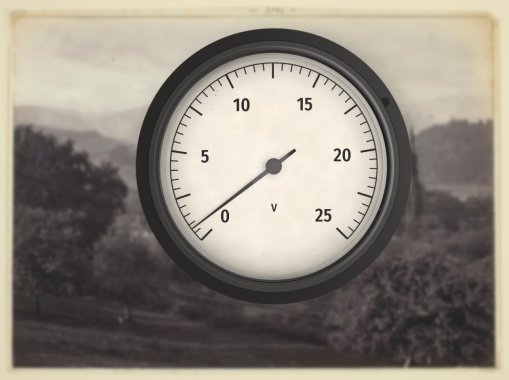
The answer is 0.75 V
